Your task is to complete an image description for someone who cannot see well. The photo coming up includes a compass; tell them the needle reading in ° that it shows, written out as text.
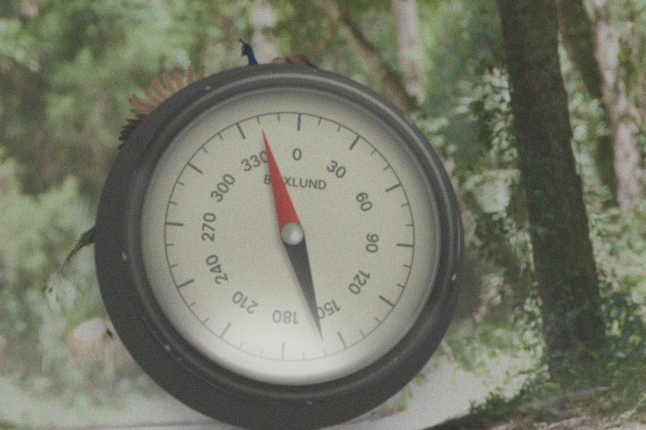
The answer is 340 °
